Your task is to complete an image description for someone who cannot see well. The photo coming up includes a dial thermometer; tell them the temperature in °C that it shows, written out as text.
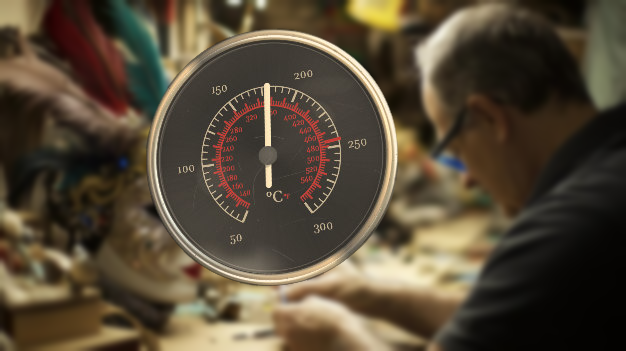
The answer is 180 °C
